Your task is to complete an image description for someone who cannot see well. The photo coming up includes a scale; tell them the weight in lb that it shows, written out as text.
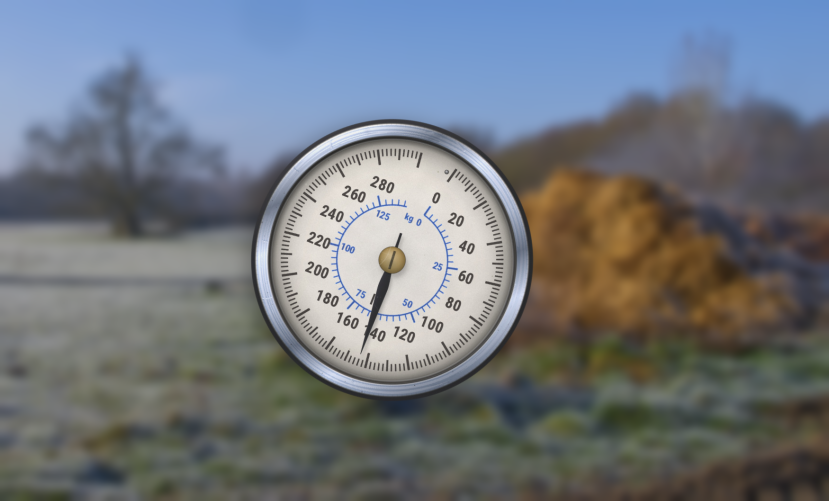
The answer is 144 lb
